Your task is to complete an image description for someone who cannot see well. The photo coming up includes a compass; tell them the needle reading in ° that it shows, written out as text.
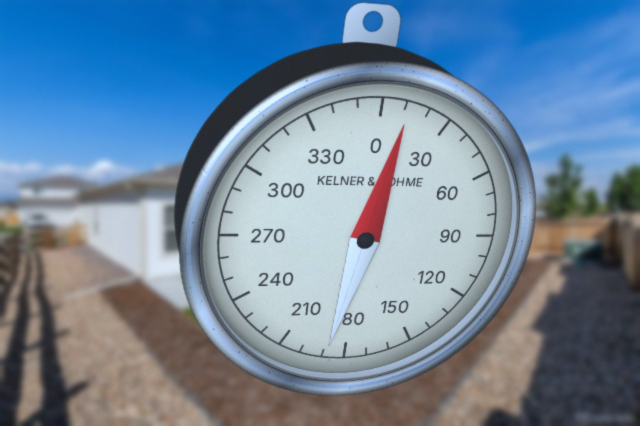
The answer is 10 °
